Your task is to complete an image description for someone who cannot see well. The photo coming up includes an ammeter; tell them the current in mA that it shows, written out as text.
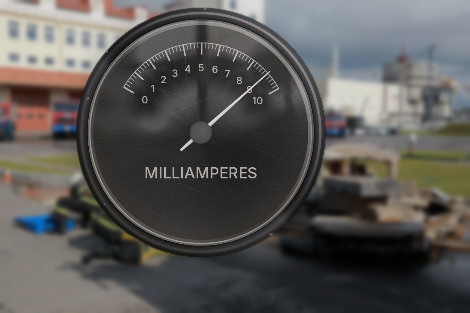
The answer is 9 mA
